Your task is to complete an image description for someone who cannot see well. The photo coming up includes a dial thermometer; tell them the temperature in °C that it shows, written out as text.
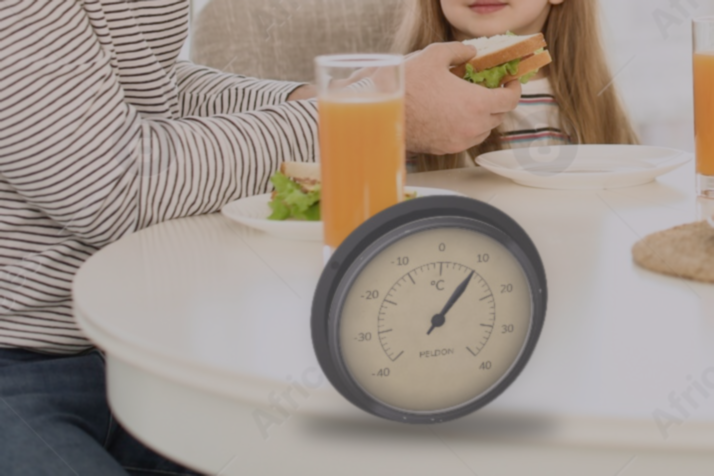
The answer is 10 °C
